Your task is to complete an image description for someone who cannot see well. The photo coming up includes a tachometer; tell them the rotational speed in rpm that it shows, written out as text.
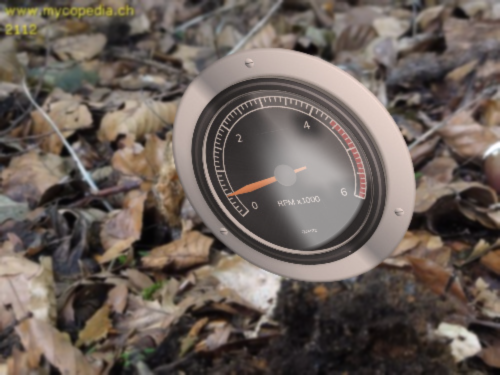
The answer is 500 rpm
